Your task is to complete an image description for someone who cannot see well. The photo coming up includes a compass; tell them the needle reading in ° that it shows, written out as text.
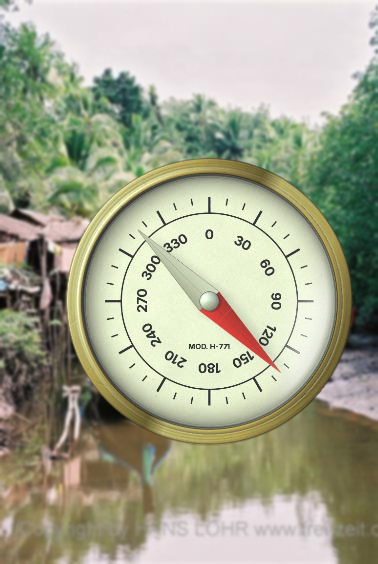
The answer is 135 °
